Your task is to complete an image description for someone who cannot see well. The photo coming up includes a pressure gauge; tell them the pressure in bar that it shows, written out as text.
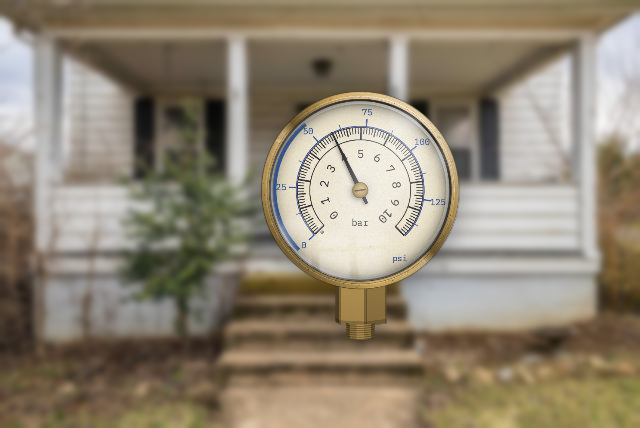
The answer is 4 bar
